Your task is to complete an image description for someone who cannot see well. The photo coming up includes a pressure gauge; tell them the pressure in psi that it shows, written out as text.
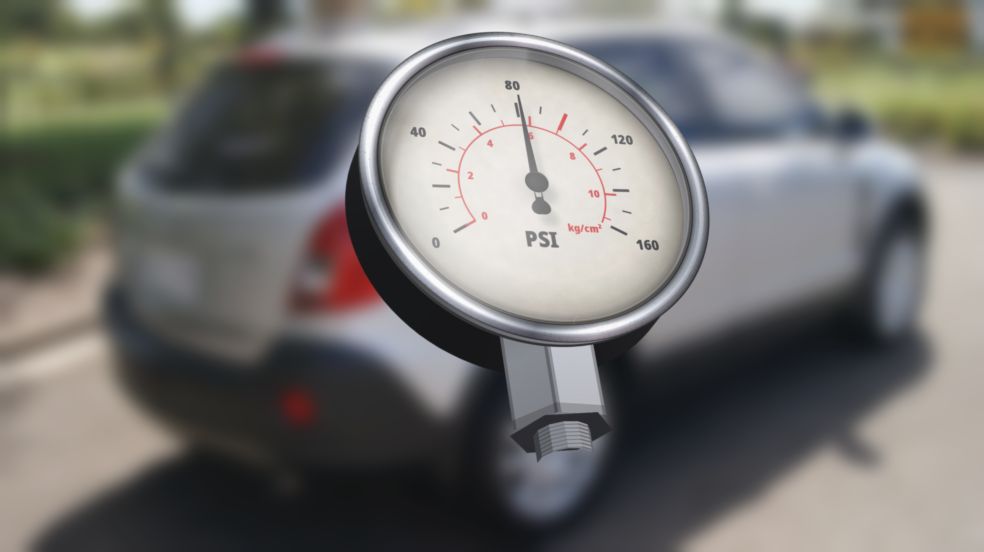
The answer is 80 psi
